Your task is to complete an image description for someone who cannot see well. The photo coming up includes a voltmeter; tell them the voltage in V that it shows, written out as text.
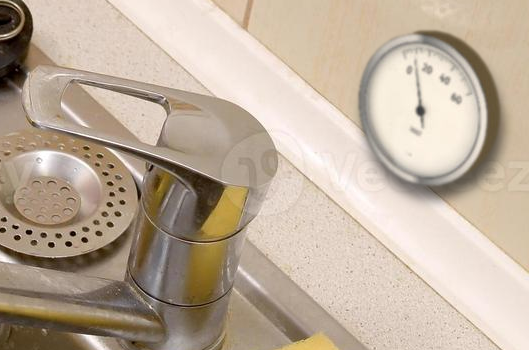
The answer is 10 V
